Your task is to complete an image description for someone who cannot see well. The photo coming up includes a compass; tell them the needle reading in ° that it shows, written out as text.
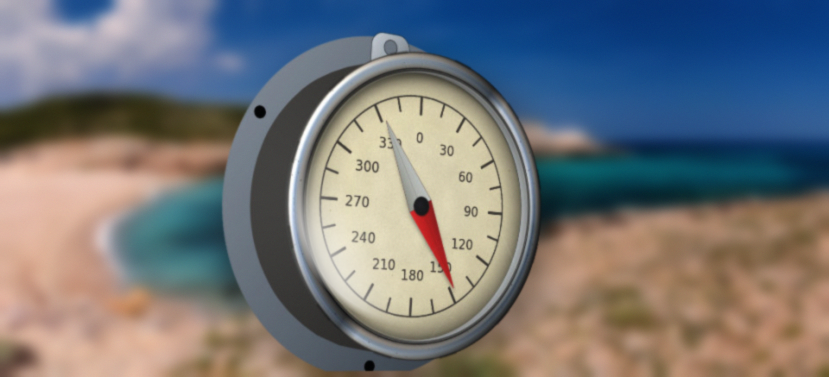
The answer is 150 °
